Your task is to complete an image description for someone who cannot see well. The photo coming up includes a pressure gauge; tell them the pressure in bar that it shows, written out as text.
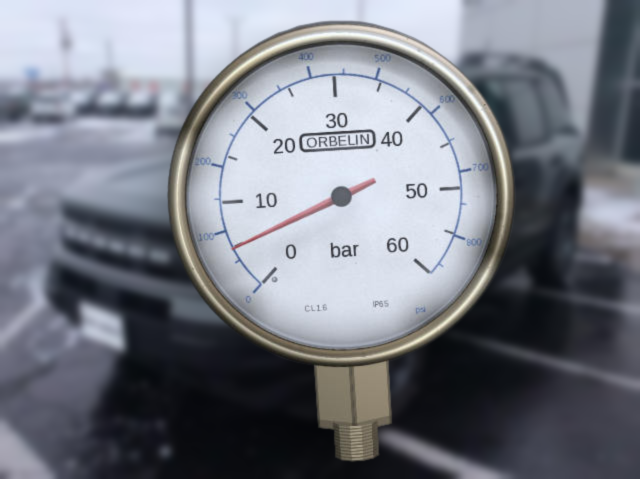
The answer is 5 bar
